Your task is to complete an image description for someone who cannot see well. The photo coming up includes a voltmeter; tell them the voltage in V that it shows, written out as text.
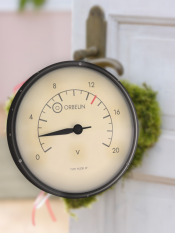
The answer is 2 V
